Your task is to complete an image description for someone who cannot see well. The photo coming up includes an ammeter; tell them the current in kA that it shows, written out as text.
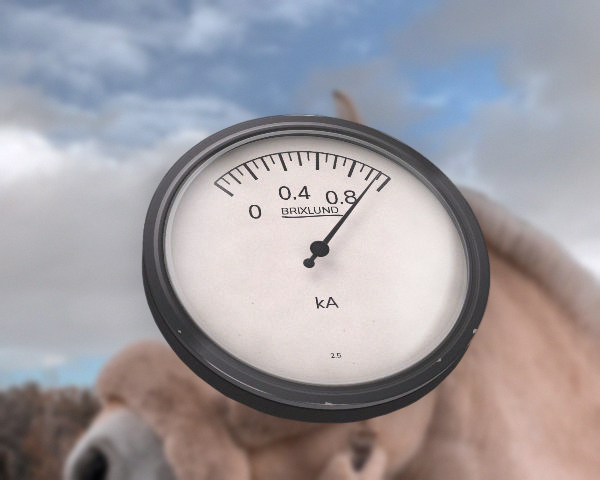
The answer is 0.95 kA
